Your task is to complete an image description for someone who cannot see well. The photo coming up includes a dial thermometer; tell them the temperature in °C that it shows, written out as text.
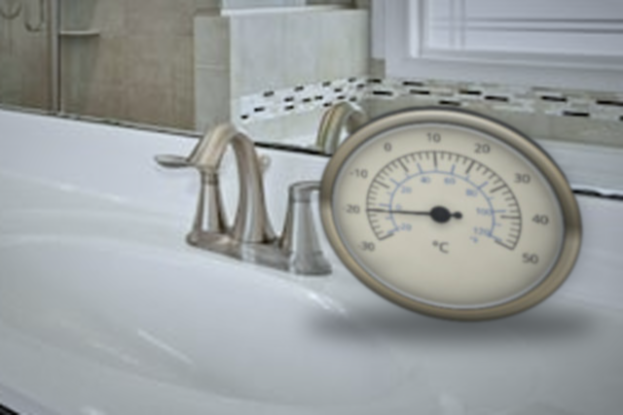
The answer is -20 °C
